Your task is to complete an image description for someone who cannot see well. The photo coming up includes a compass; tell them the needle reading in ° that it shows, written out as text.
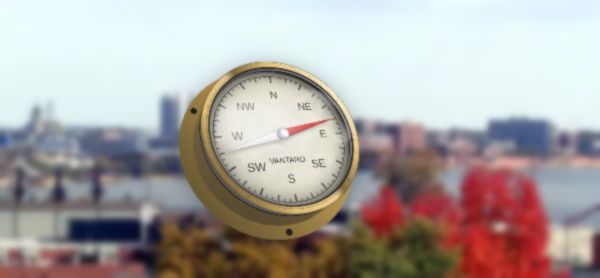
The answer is 75 °
